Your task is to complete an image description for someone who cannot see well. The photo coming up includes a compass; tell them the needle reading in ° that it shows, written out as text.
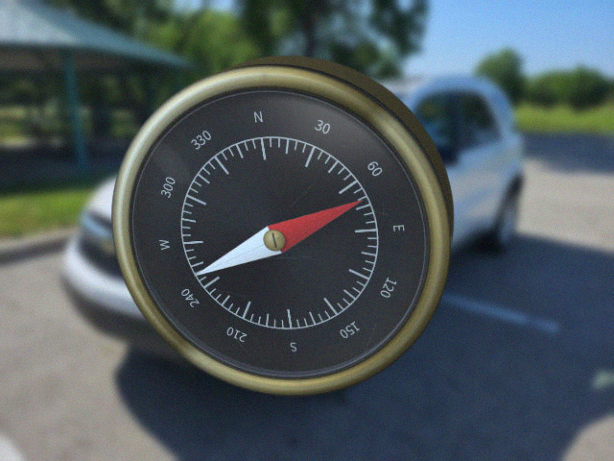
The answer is 70 °
